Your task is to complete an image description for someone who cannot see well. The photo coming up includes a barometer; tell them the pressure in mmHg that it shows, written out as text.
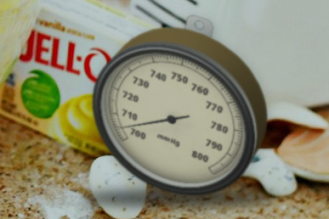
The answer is 705 mmHg
